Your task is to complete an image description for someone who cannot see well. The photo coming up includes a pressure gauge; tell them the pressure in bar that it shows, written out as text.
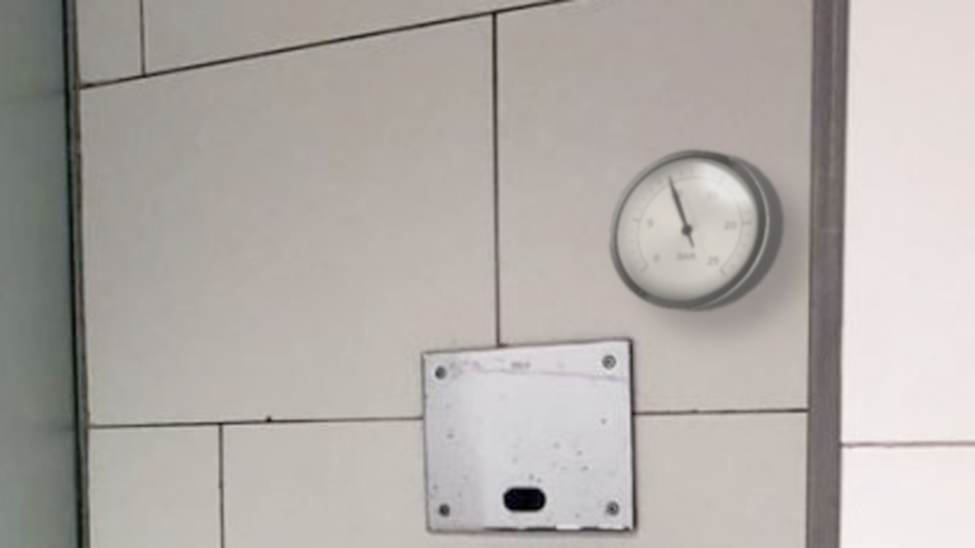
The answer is 10 bar
